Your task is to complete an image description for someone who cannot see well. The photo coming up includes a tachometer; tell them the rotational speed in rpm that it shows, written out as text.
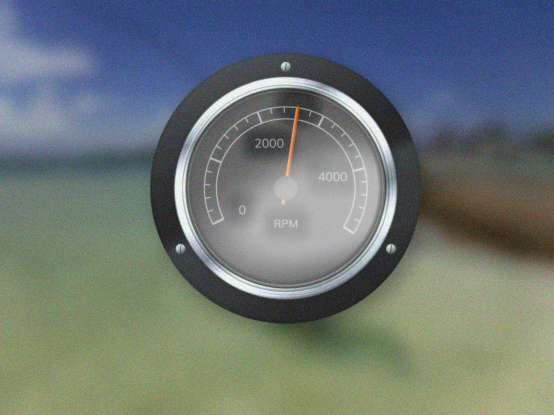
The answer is 2600 rpm
